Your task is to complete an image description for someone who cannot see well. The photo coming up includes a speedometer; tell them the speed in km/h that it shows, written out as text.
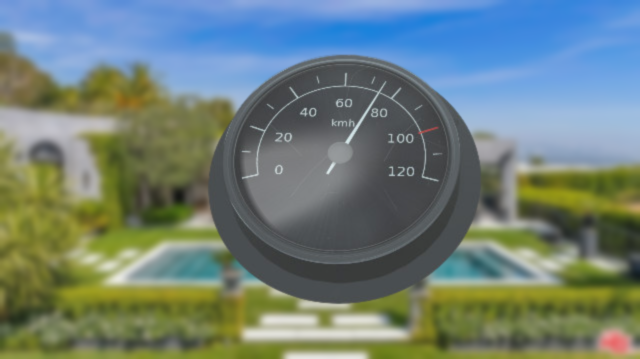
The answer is 75 km/h
